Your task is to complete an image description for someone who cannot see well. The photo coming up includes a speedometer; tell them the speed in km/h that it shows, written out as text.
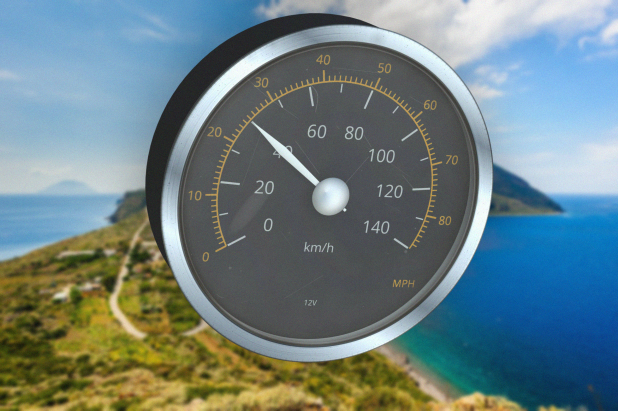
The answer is 40 km/h
